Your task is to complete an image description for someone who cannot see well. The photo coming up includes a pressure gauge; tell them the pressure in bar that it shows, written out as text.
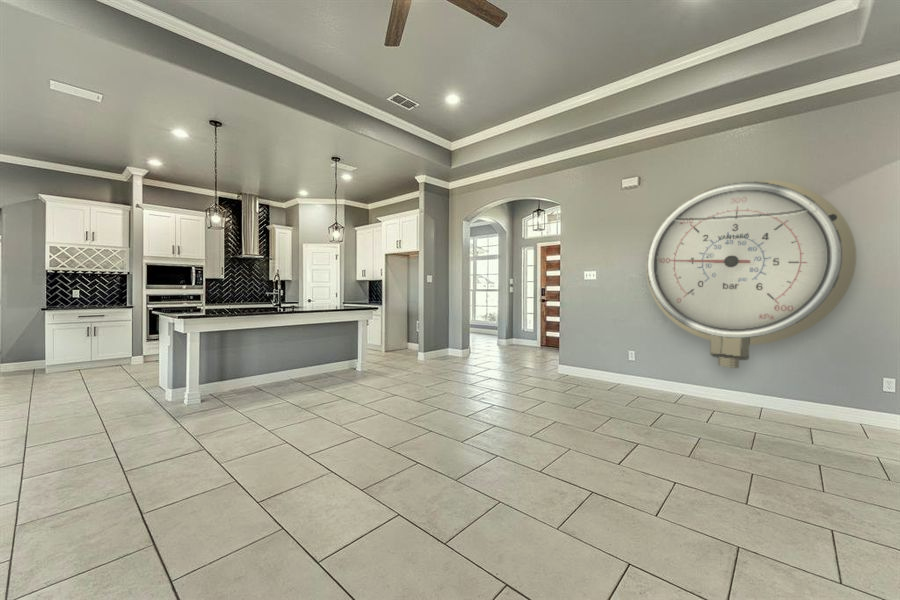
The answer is 1 bar
